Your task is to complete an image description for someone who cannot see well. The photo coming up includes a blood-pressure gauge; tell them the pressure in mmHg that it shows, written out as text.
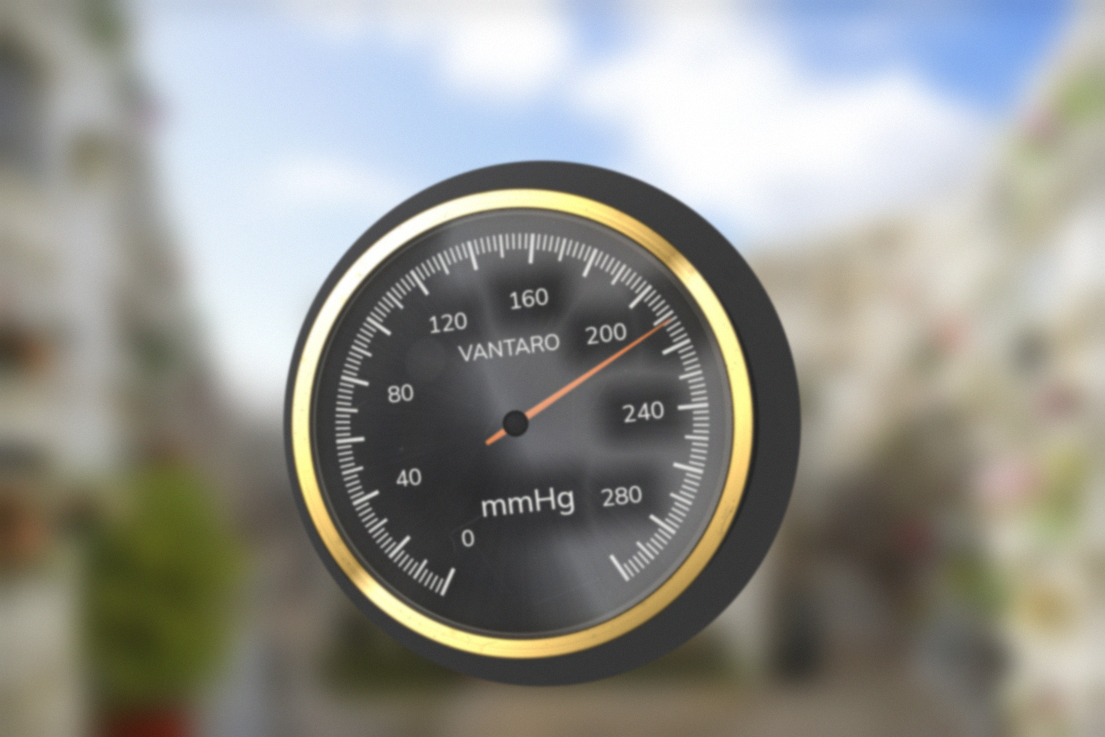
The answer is 212 mmHg
